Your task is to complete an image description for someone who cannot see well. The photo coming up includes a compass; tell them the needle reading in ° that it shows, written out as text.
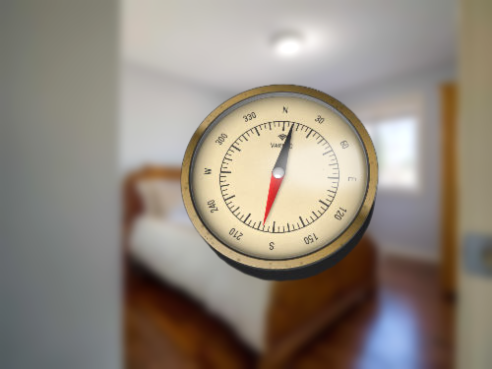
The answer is 190 °
